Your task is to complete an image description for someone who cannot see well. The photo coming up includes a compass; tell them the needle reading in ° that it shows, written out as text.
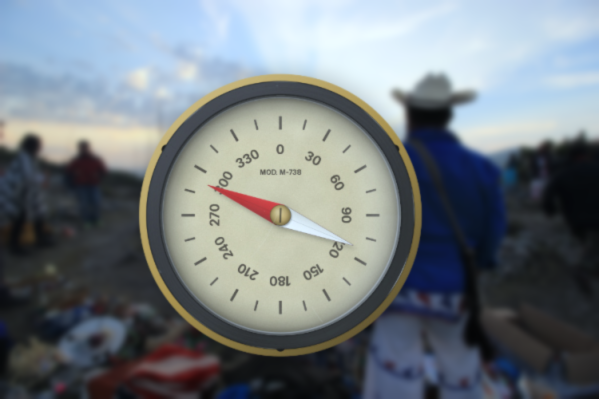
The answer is 292.5 °
